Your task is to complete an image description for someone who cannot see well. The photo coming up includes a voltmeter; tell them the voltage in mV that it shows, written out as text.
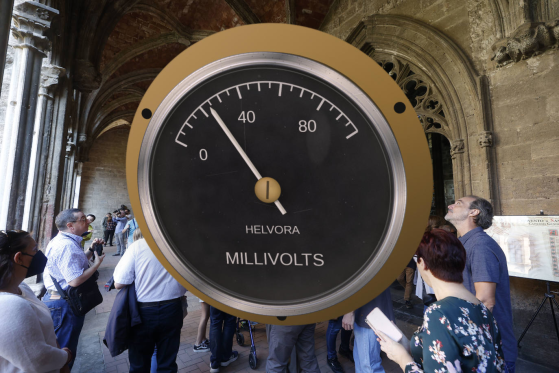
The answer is 25 mV
